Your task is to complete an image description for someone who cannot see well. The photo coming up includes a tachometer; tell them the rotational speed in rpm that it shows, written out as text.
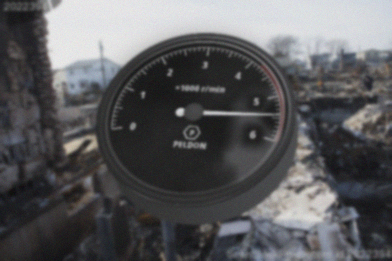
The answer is 5500 rpm
